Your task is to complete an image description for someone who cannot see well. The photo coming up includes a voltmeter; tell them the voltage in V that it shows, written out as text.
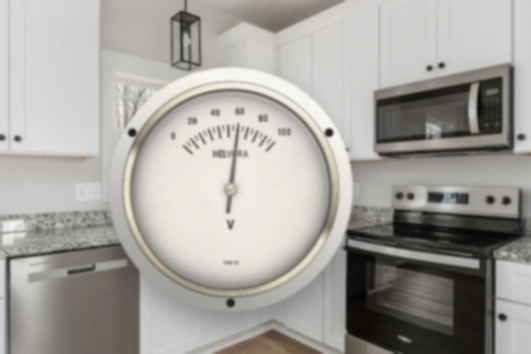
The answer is 60 V
